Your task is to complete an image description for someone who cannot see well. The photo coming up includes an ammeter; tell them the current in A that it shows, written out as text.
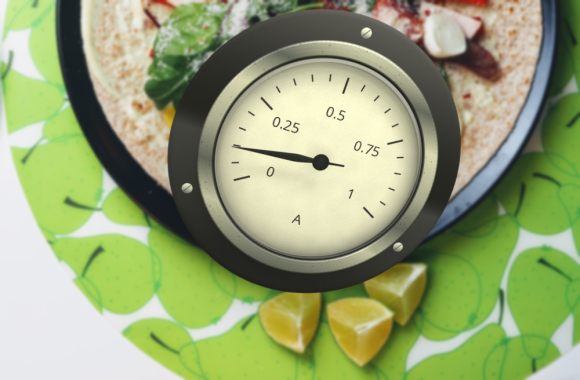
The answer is 0.1 A
